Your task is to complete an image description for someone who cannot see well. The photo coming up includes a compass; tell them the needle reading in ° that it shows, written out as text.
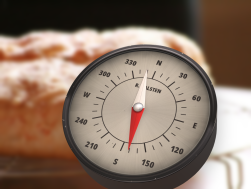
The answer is 170 °
